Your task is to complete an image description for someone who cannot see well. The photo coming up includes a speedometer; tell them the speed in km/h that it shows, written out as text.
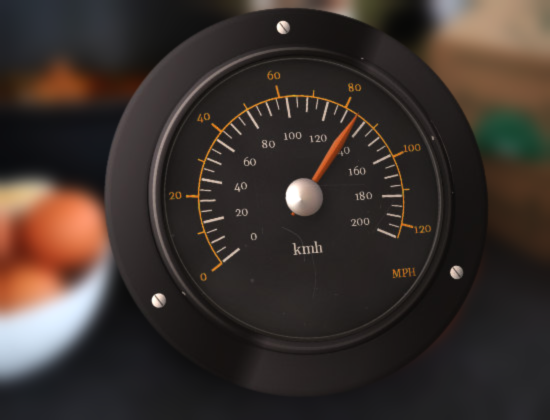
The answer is 135 km/h
